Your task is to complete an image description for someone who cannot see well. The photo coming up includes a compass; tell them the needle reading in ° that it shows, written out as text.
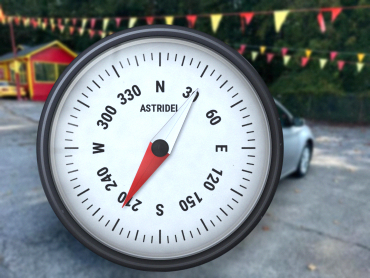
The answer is 212.5 °
